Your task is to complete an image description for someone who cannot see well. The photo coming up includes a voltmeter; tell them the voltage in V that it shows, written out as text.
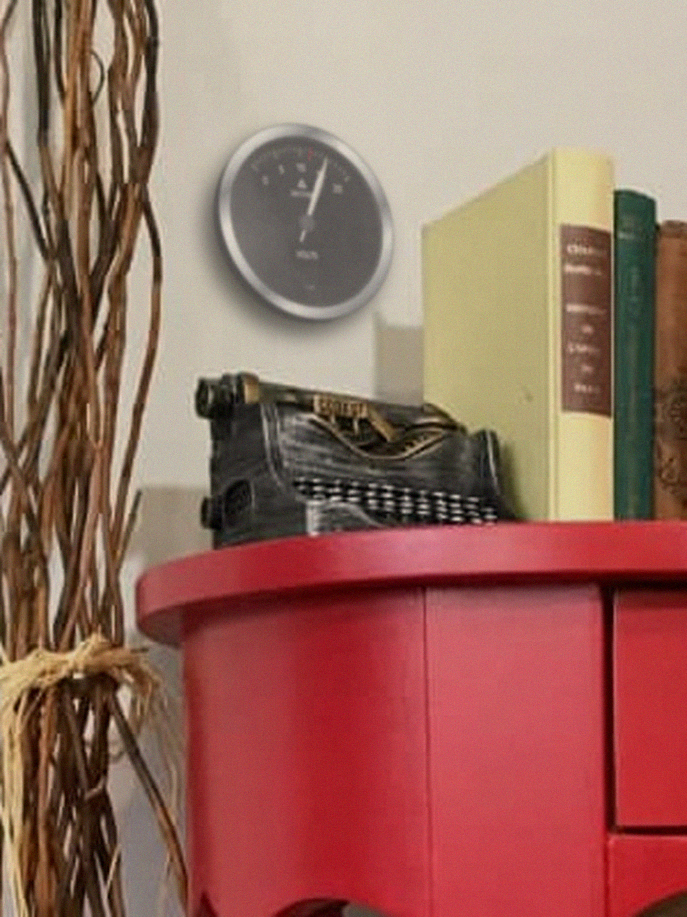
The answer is 15 V
